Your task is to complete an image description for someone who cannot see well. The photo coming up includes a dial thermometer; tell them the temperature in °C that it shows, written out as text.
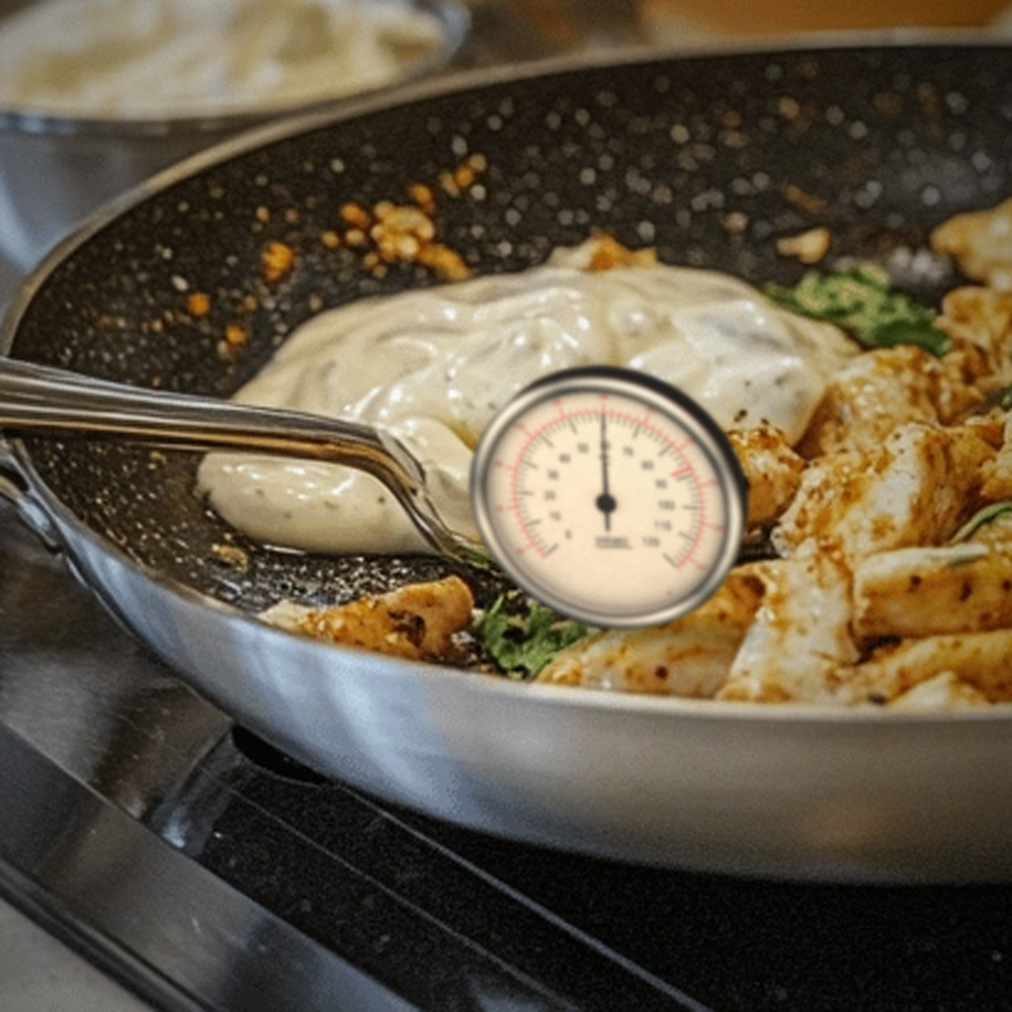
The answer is 60 °C
